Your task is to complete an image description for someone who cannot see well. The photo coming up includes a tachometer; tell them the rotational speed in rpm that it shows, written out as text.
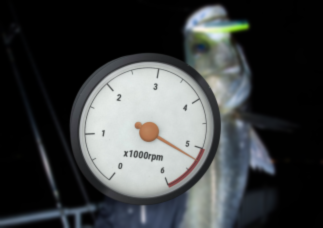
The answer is 5250 rpm
